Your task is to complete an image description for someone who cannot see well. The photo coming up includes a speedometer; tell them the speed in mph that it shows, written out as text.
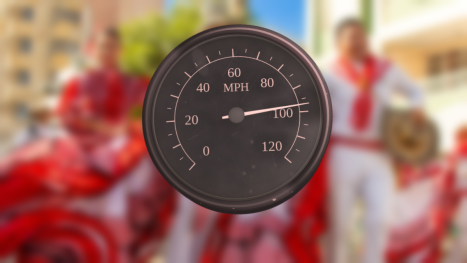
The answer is 97.5 mph
